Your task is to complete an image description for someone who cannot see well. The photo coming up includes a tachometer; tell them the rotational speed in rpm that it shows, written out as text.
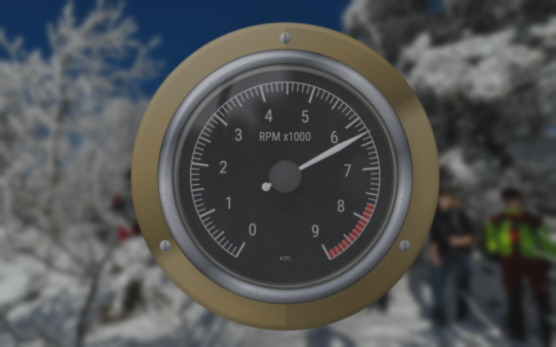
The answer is 6300 rpm
